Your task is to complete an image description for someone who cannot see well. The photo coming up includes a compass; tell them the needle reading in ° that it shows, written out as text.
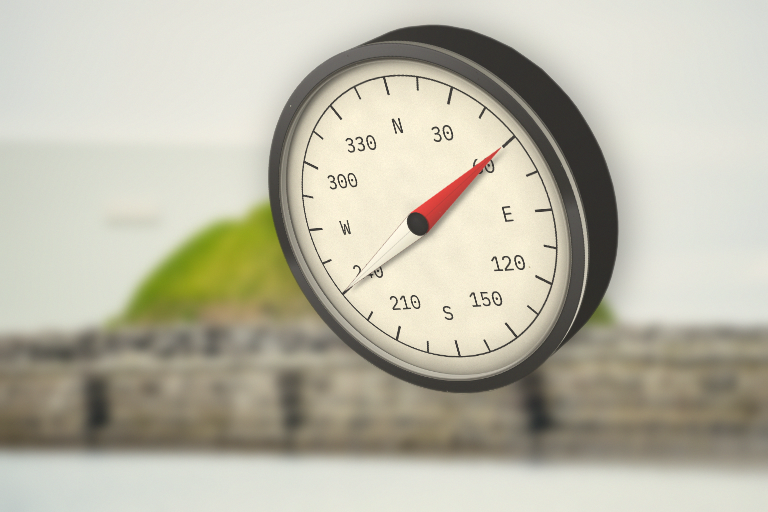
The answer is 60 °
